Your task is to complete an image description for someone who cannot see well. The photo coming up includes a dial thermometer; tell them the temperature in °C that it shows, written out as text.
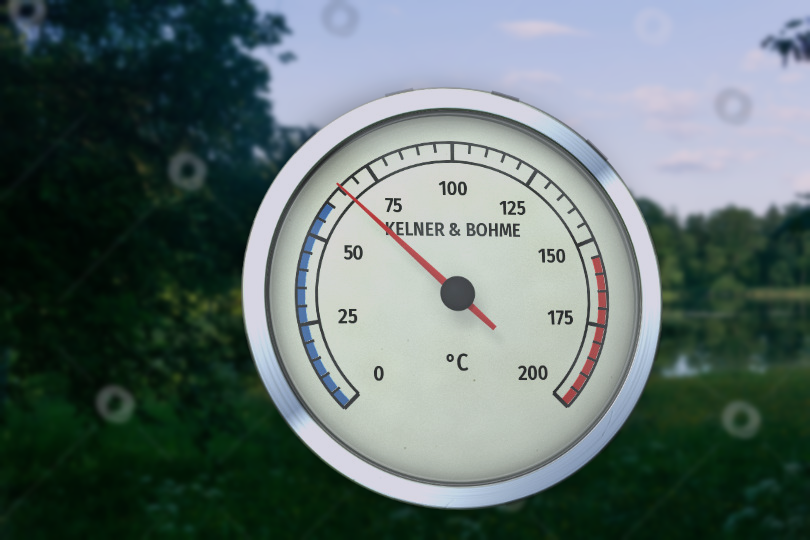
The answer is 65 °C
